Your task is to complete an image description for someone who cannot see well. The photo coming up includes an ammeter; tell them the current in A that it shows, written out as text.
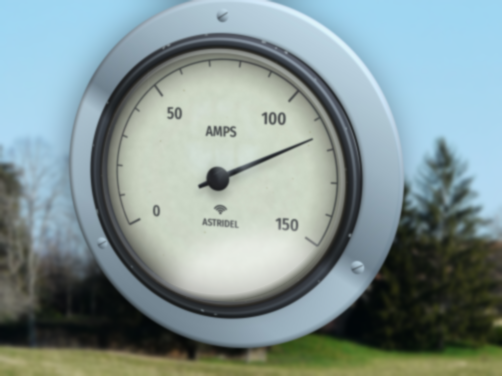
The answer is 115 A
